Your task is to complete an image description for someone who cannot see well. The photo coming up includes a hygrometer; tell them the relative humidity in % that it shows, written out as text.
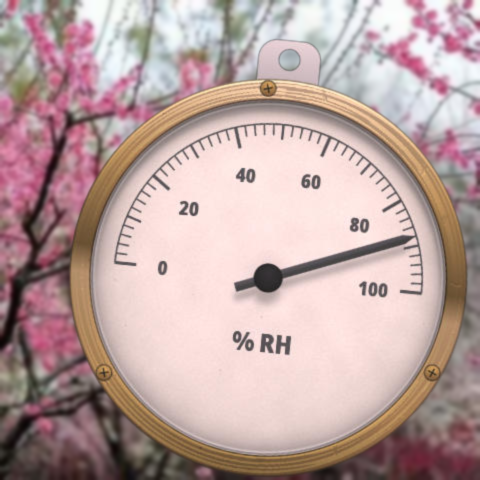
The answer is 88 %
